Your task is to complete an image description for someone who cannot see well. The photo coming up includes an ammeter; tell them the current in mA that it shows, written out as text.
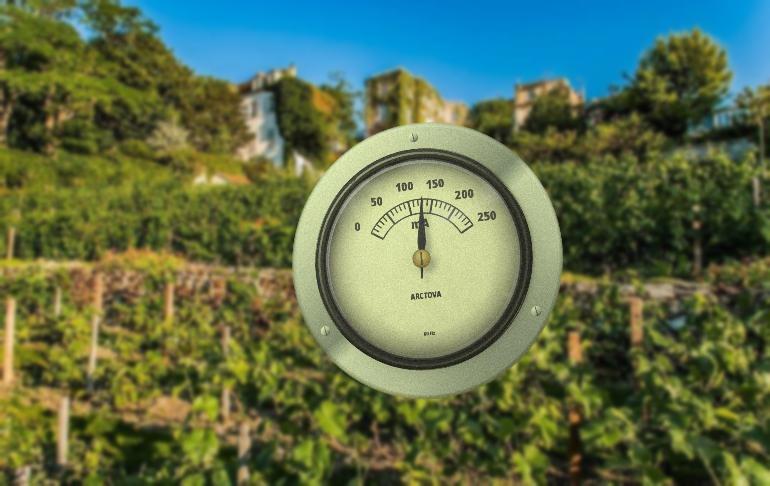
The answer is 130 mA
